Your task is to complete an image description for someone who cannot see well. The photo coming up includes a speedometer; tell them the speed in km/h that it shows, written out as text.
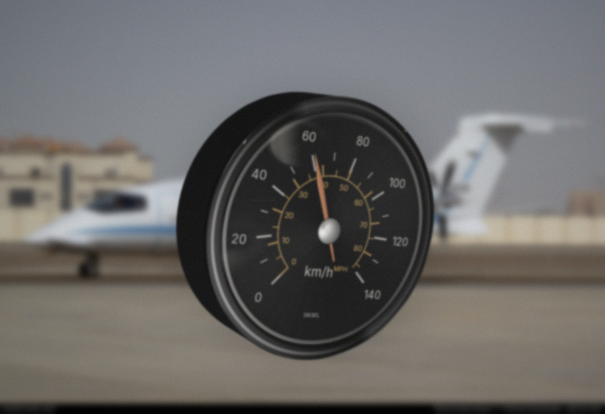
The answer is 60 km/h
